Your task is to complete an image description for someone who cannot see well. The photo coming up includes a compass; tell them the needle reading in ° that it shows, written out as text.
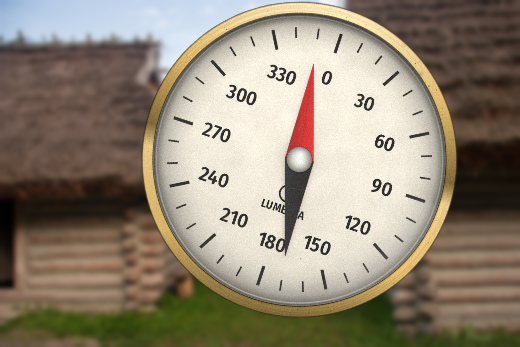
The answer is 350 °
